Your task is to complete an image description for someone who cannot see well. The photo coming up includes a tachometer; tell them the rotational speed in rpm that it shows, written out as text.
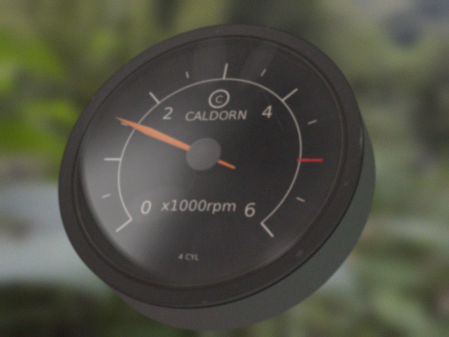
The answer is 1500 rpm
